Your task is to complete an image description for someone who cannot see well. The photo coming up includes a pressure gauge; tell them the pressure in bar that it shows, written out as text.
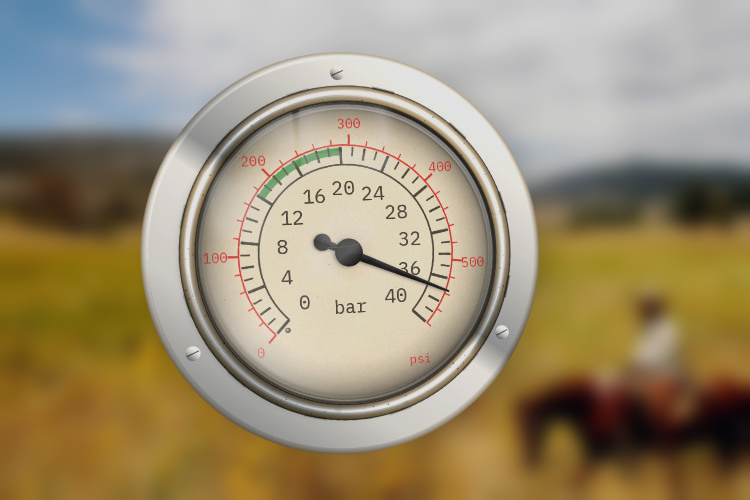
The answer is 37 bar
